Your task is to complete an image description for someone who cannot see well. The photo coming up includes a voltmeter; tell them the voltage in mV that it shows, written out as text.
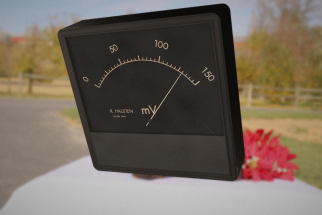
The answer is 130 mV
